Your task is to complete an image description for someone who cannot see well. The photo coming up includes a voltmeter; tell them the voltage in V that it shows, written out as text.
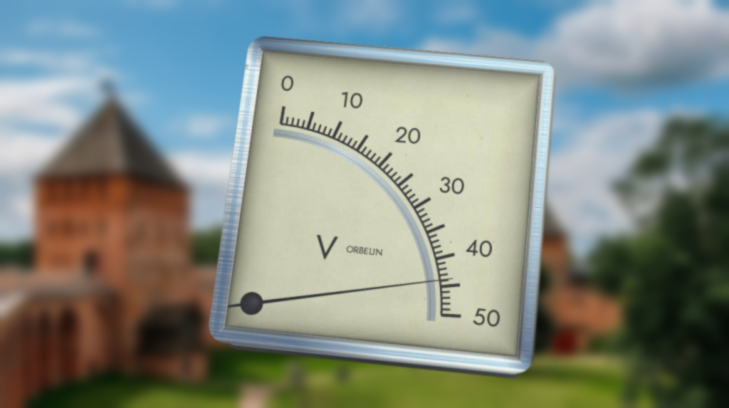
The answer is 44 V
